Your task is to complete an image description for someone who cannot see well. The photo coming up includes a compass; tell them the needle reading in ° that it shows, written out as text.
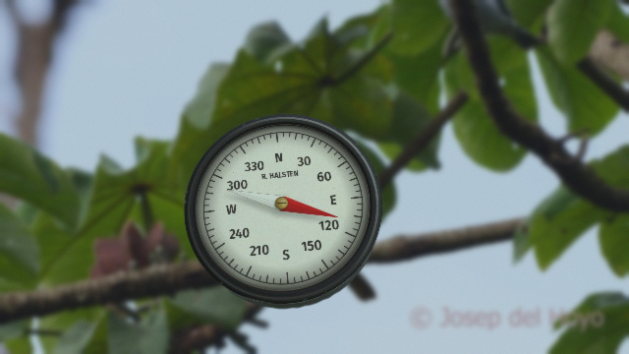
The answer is 110 °
